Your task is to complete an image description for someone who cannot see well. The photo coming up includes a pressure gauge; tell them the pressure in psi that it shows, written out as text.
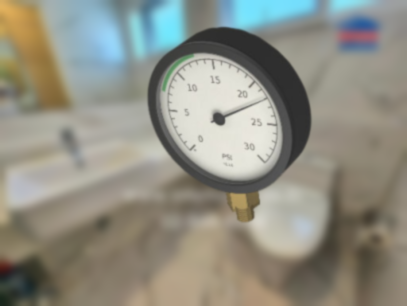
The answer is 22 psi
